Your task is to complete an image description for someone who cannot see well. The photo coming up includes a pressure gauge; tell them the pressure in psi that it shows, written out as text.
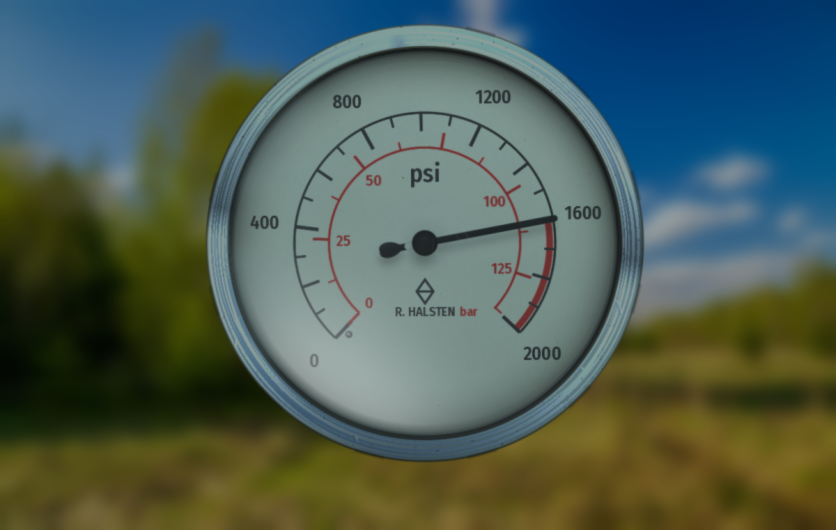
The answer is 1600 psi
